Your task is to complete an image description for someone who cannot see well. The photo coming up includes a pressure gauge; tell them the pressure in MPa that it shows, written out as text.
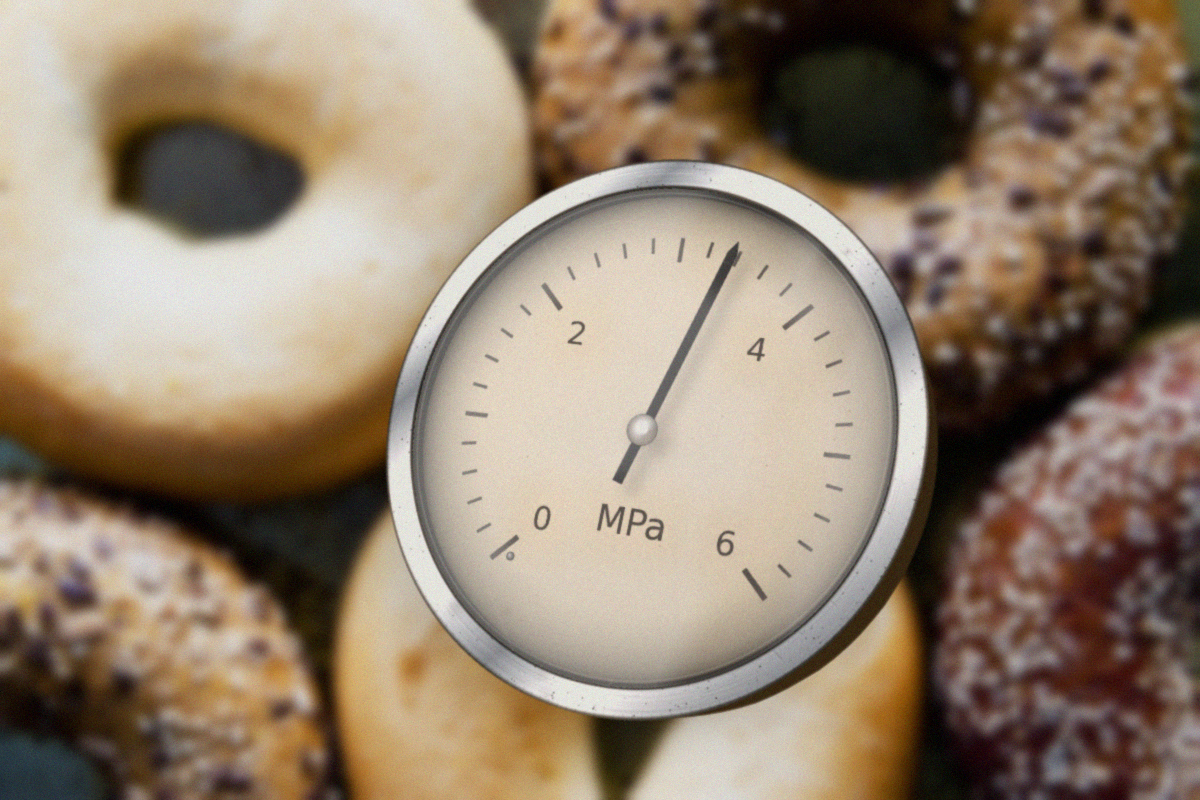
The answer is 3.4 MPa
